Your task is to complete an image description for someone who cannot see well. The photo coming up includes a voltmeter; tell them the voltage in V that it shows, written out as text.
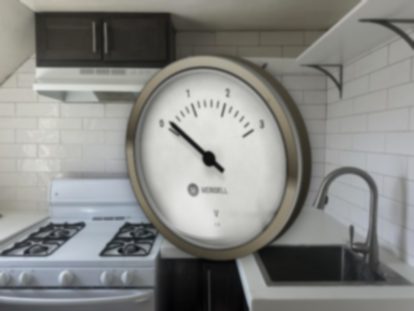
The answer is 0.2 V
